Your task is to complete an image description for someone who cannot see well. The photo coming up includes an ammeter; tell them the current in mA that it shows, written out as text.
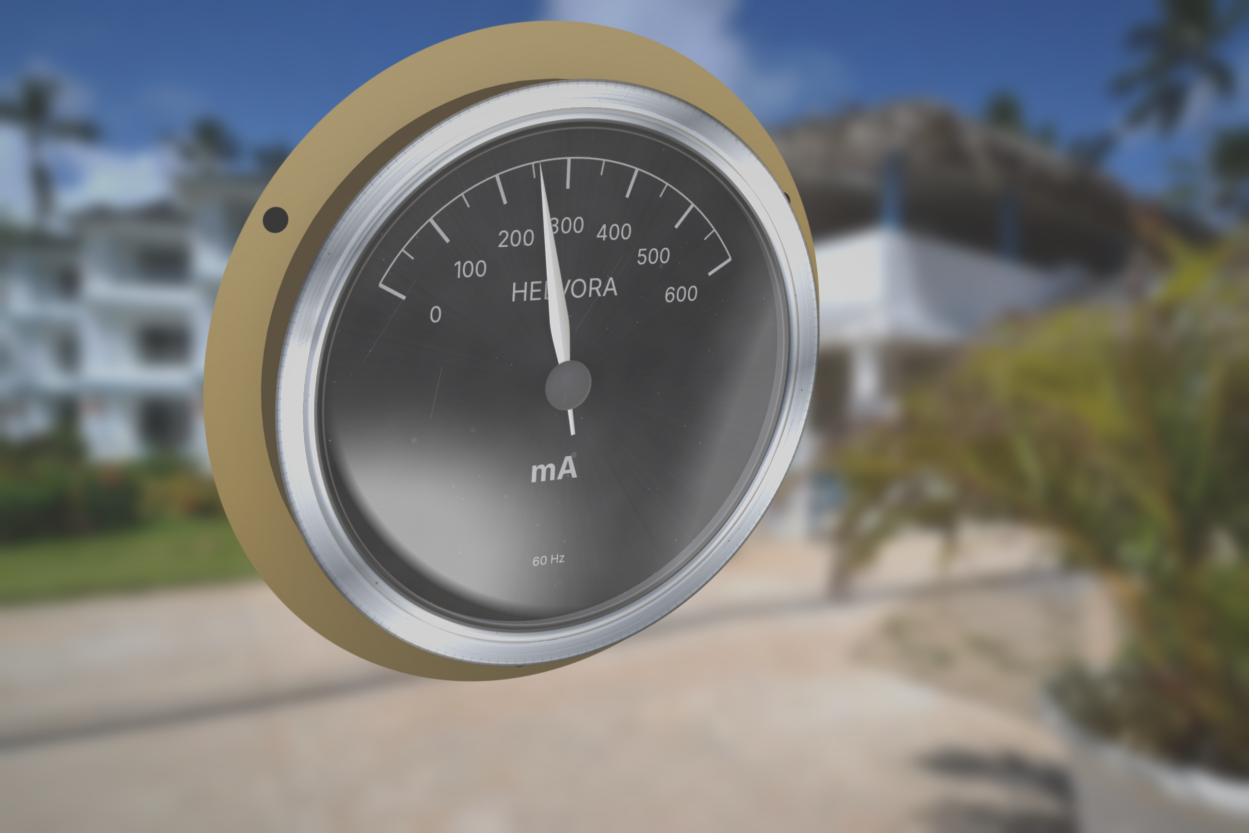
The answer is 250 mA
